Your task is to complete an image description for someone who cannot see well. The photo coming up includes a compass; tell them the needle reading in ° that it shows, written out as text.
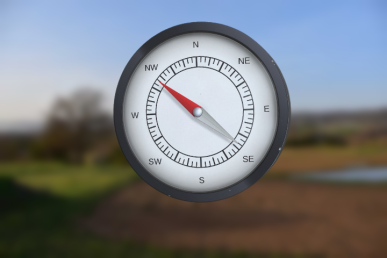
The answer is 310 °
